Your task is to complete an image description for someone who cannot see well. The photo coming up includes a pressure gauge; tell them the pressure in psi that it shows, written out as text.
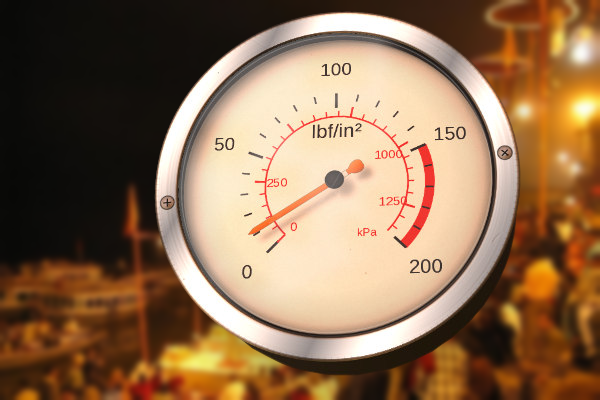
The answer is 10 psi
